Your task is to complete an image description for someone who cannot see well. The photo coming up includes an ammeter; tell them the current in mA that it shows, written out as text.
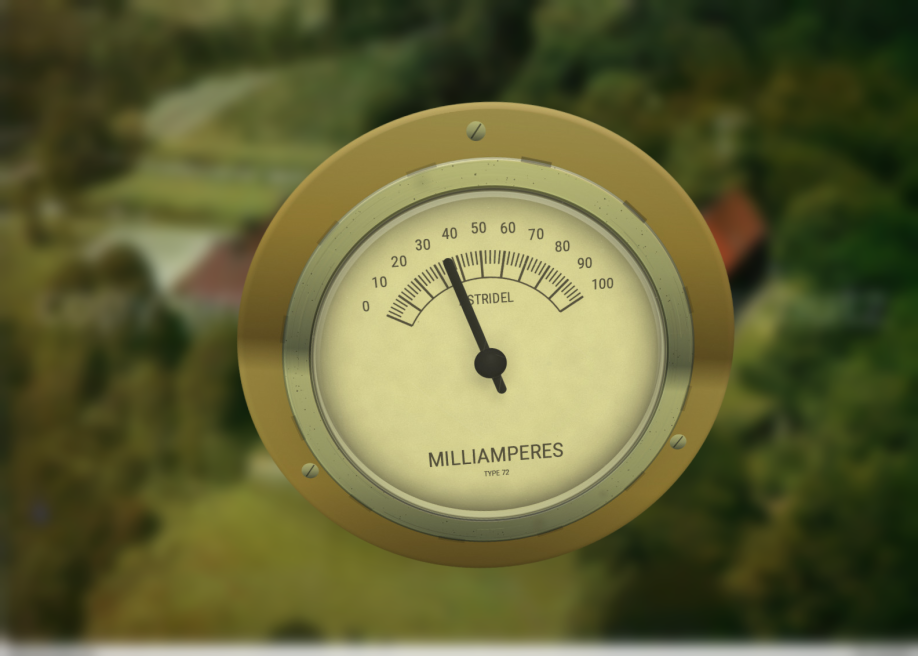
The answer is 36 mA
